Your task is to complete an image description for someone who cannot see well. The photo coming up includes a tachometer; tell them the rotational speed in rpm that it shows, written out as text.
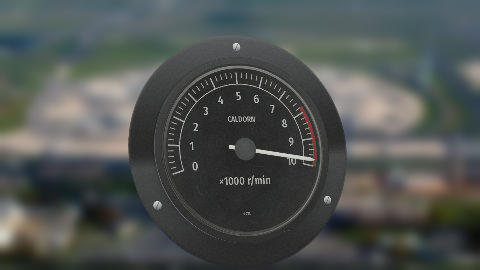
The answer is 9800 rpm
